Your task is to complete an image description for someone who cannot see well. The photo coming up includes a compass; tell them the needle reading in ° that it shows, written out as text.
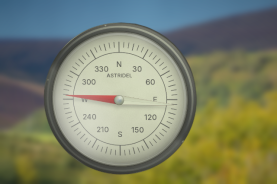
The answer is 275 °
